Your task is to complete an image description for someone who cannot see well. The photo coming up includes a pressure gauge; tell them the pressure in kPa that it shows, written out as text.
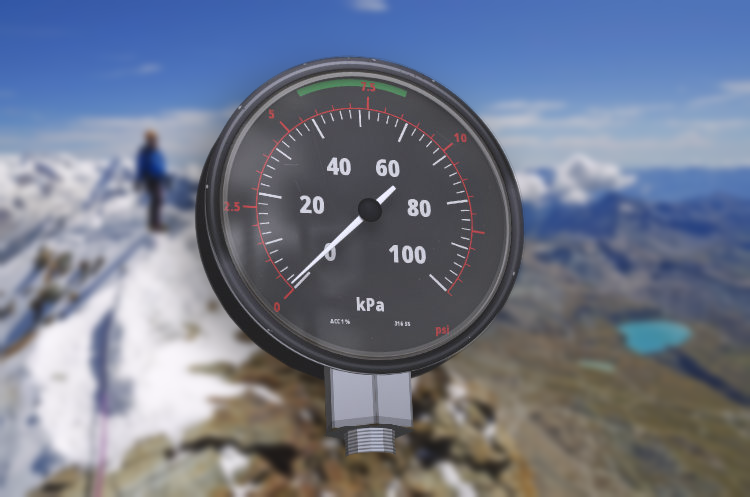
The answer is 1 kPa
